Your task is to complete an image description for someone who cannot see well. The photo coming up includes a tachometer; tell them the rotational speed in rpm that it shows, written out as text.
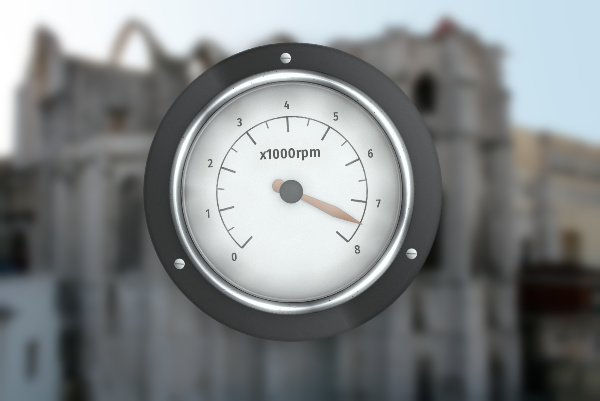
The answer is 7500 rpm
